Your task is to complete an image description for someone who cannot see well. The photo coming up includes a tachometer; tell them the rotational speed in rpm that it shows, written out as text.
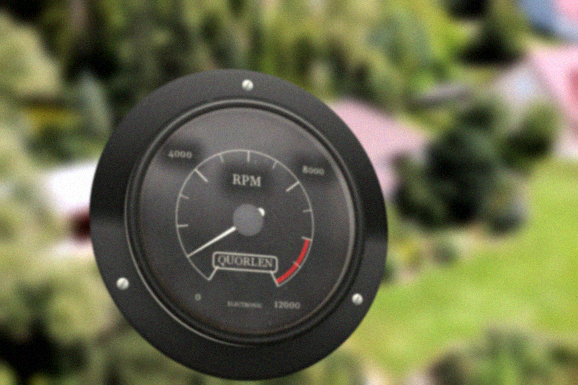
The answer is 1000 rpm
